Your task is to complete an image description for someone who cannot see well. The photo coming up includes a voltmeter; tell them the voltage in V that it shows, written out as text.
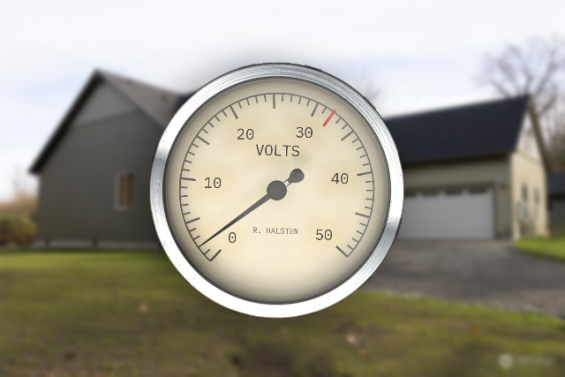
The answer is 2 V
